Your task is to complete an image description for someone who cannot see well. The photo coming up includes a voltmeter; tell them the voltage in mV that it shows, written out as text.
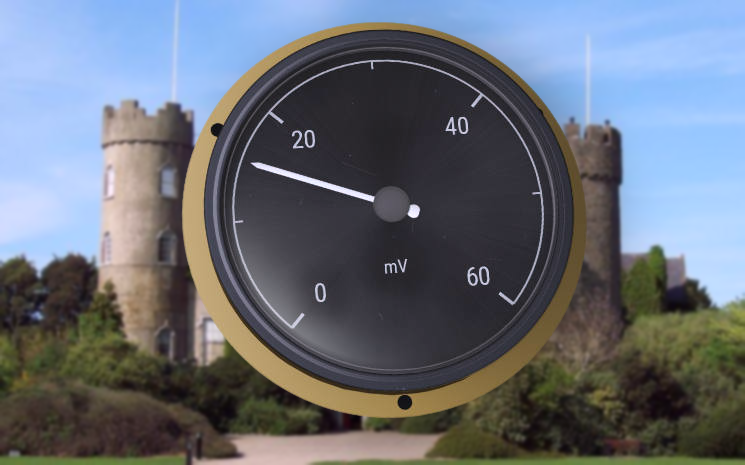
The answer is 15 mV
